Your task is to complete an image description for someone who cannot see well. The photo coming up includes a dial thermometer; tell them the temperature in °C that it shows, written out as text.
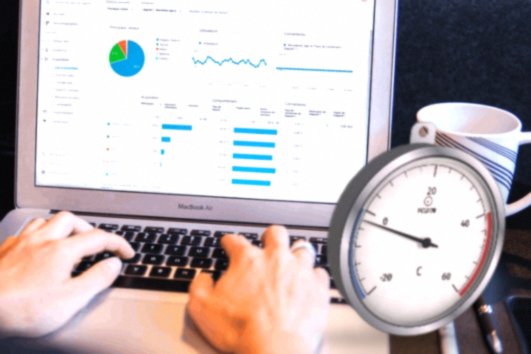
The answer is -2 °C
